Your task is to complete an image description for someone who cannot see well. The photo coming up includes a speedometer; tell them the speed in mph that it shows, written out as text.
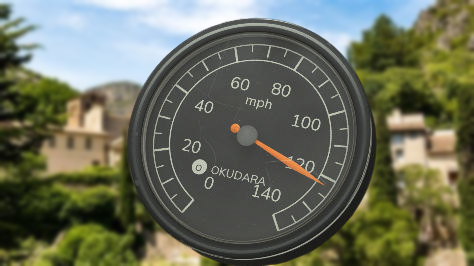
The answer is 122.5 mph
